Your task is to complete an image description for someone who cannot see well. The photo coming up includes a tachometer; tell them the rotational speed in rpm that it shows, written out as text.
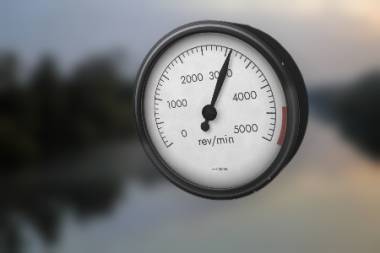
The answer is 3100 rpm
